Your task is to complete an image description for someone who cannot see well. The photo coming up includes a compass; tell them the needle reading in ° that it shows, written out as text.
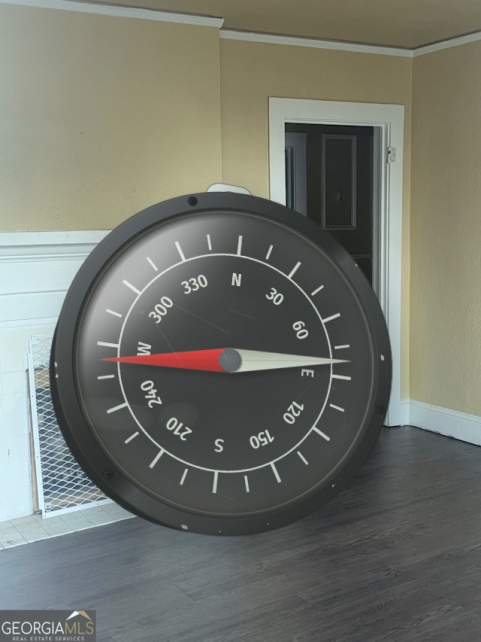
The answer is 262.5 °
